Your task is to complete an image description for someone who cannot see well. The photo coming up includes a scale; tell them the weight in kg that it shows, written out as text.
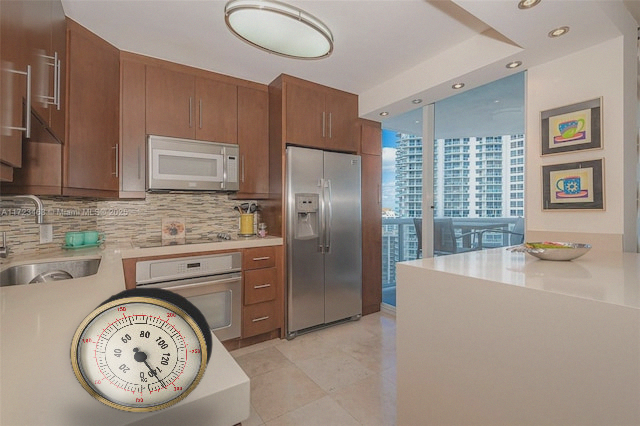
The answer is 140 kg
